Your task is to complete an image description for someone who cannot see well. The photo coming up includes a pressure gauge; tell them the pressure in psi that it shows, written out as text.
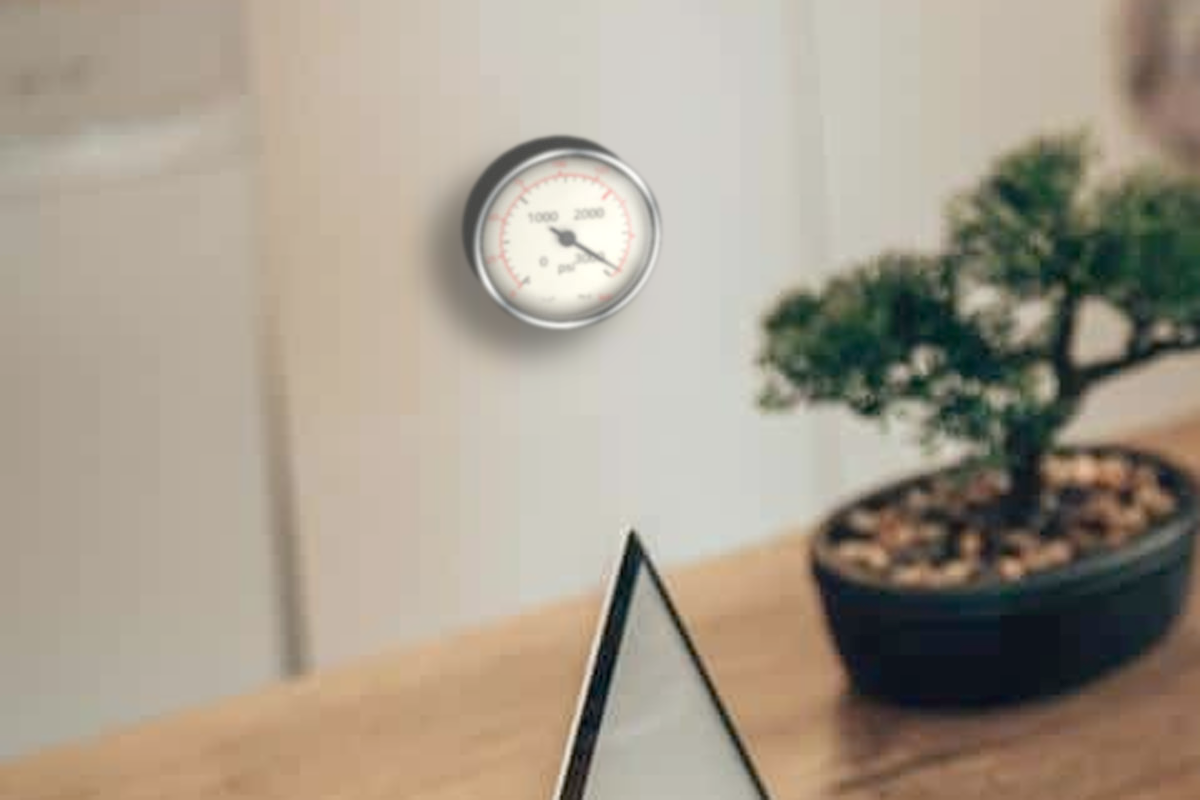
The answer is 2900 psi
